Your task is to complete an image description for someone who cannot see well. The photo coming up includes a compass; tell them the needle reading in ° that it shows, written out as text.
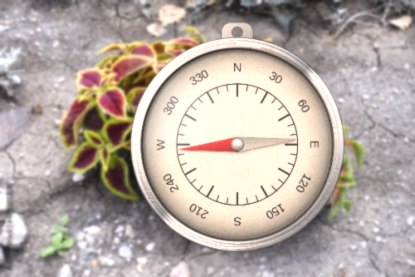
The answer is 265 °
